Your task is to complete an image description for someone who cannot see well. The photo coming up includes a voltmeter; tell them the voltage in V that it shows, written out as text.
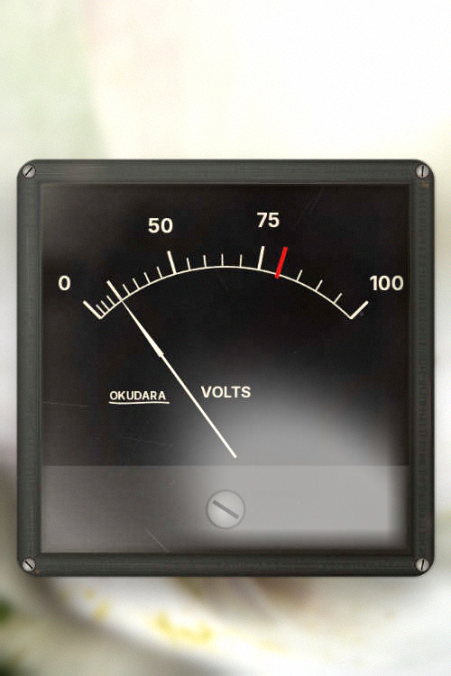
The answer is 25 V
